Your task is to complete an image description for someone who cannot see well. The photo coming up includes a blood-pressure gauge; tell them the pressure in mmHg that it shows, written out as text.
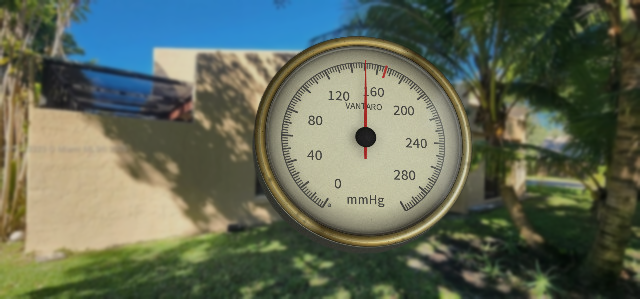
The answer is 150 mmHg
